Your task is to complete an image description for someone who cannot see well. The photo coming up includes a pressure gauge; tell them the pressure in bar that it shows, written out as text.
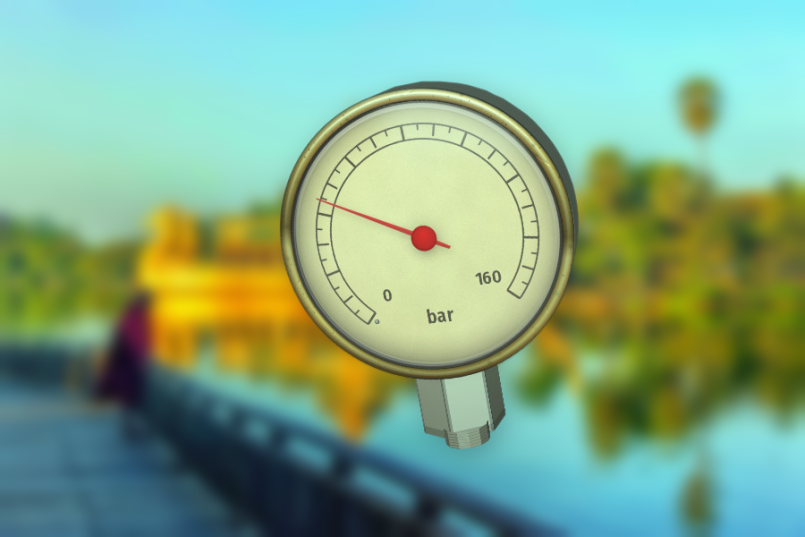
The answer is 45 bar
